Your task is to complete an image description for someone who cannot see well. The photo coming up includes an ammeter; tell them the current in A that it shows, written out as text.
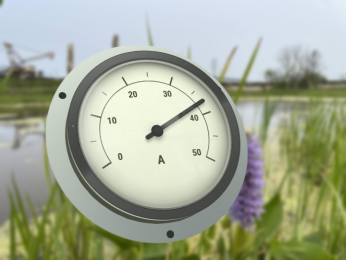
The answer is 37.5 A
